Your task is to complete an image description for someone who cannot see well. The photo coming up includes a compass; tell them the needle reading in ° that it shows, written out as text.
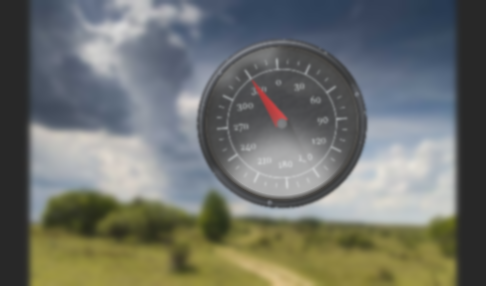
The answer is 330 °
